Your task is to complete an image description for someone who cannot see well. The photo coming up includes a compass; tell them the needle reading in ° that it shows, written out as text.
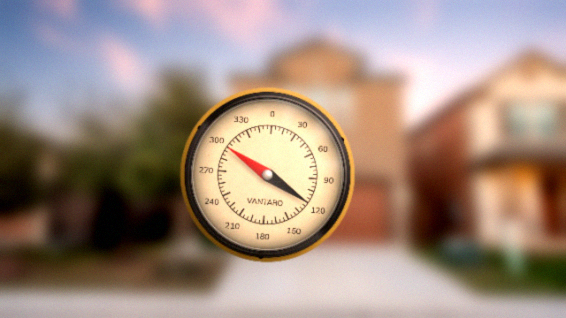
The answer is 300 °
